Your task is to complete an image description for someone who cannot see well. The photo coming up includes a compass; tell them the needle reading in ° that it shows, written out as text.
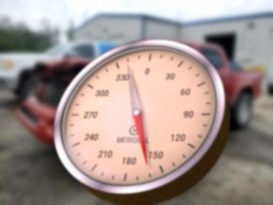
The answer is 160 °
